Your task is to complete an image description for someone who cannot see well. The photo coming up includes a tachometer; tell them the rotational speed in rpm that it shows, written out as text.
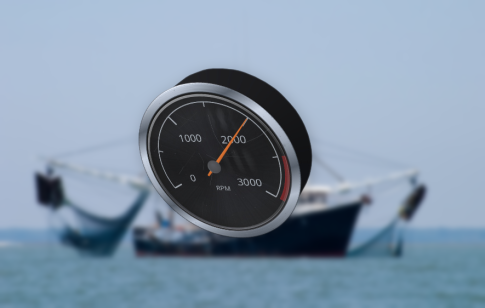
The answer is 2000 rpm
